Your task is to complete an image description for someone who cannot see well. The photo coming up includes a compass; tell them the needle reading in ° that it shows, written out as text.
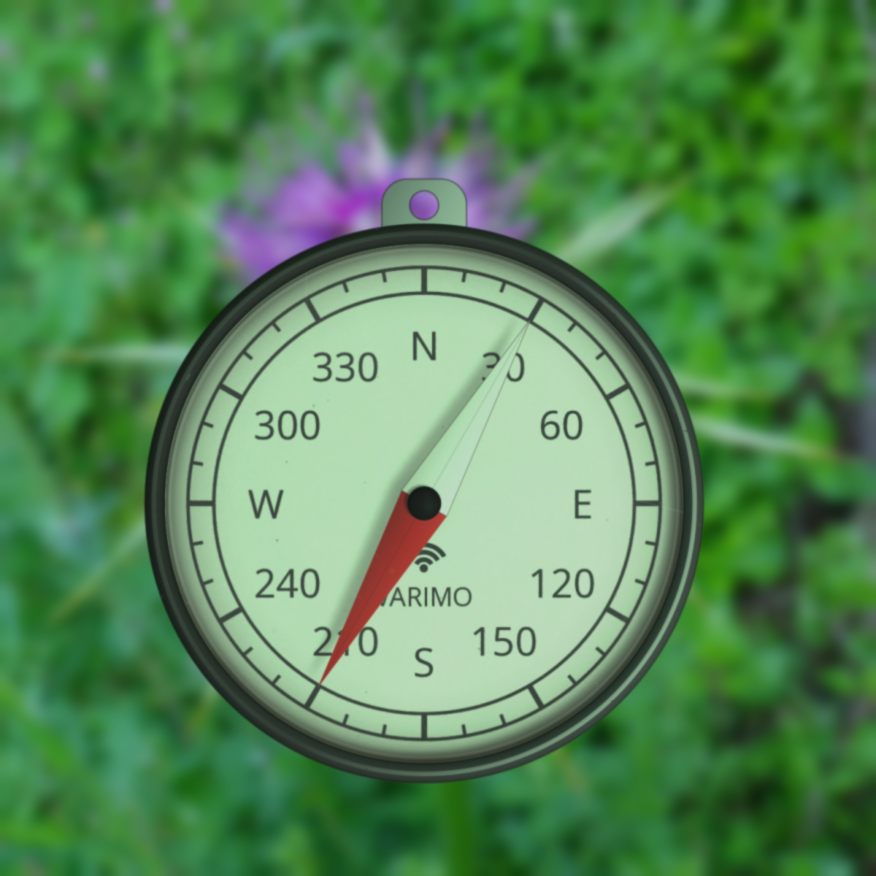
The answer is 210 °
